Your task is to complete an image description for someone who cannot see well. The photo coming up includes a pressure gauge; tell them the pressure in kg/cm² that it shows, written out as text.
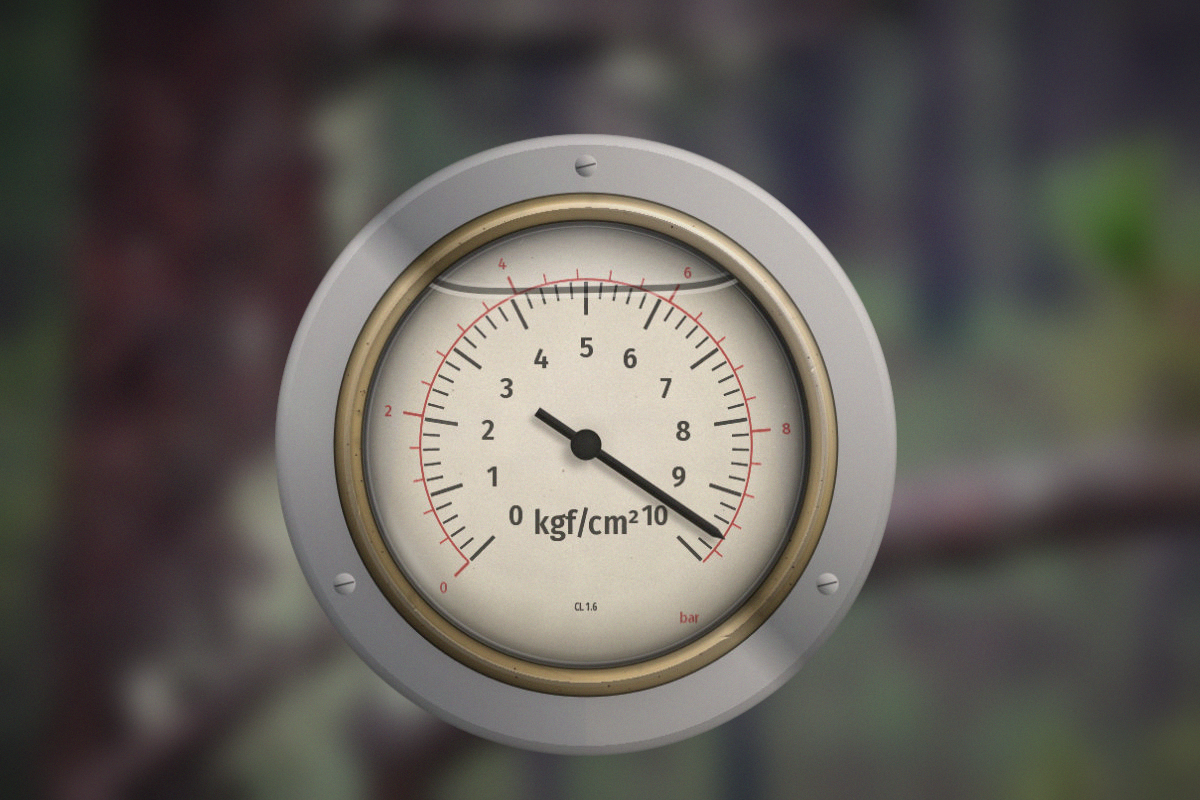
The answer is 9.6 kg/cm²
